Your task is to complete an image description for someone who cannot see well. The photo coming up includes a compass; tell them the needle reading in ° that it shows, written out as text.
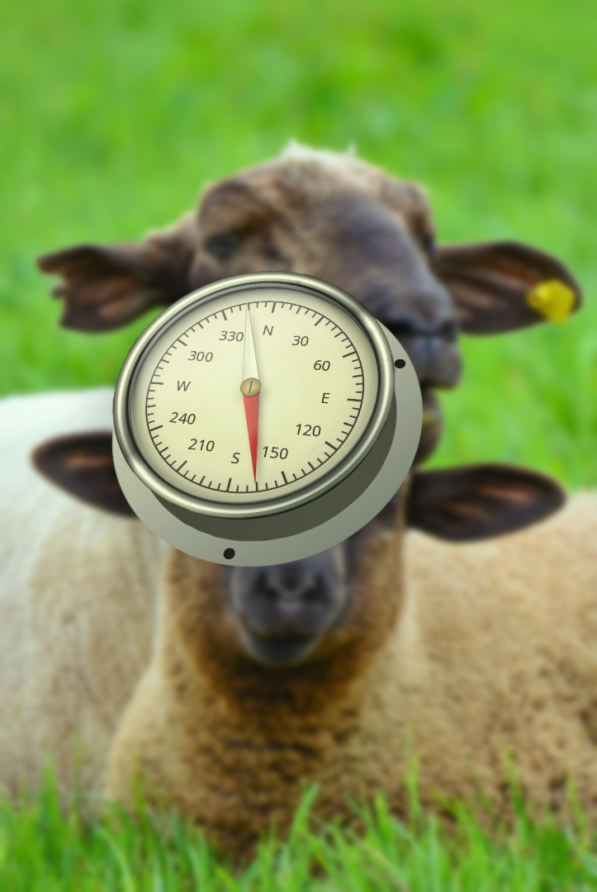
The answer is 165 °
